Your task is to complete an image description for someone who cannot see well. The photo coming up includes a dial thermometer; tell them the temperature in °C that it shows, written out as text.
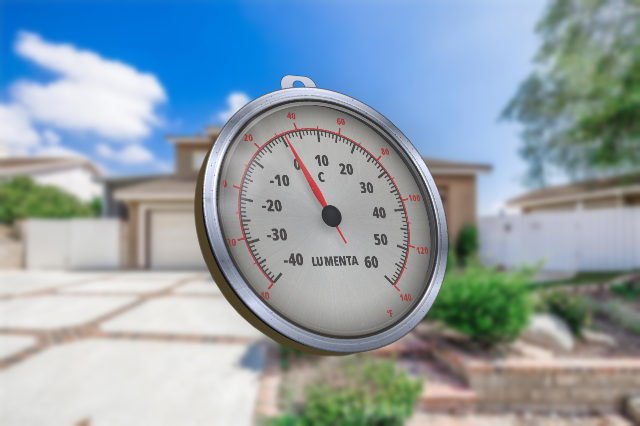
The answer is 0 °C
